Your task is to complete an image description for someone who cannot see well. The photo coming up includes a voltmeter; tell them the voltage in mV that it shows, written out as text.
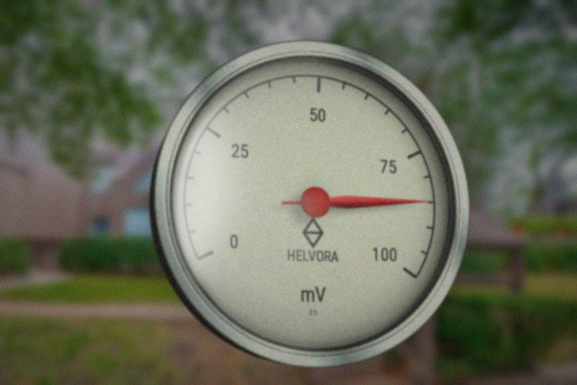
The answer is 85 mV
